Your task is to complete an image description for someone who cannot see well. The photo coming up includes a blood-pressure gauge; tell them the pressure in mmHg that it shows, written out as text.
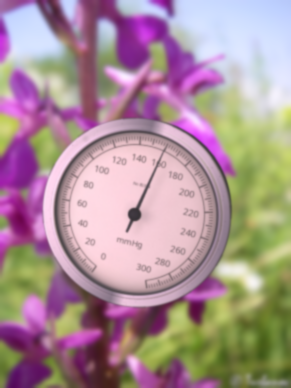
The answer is 160 mmHg
